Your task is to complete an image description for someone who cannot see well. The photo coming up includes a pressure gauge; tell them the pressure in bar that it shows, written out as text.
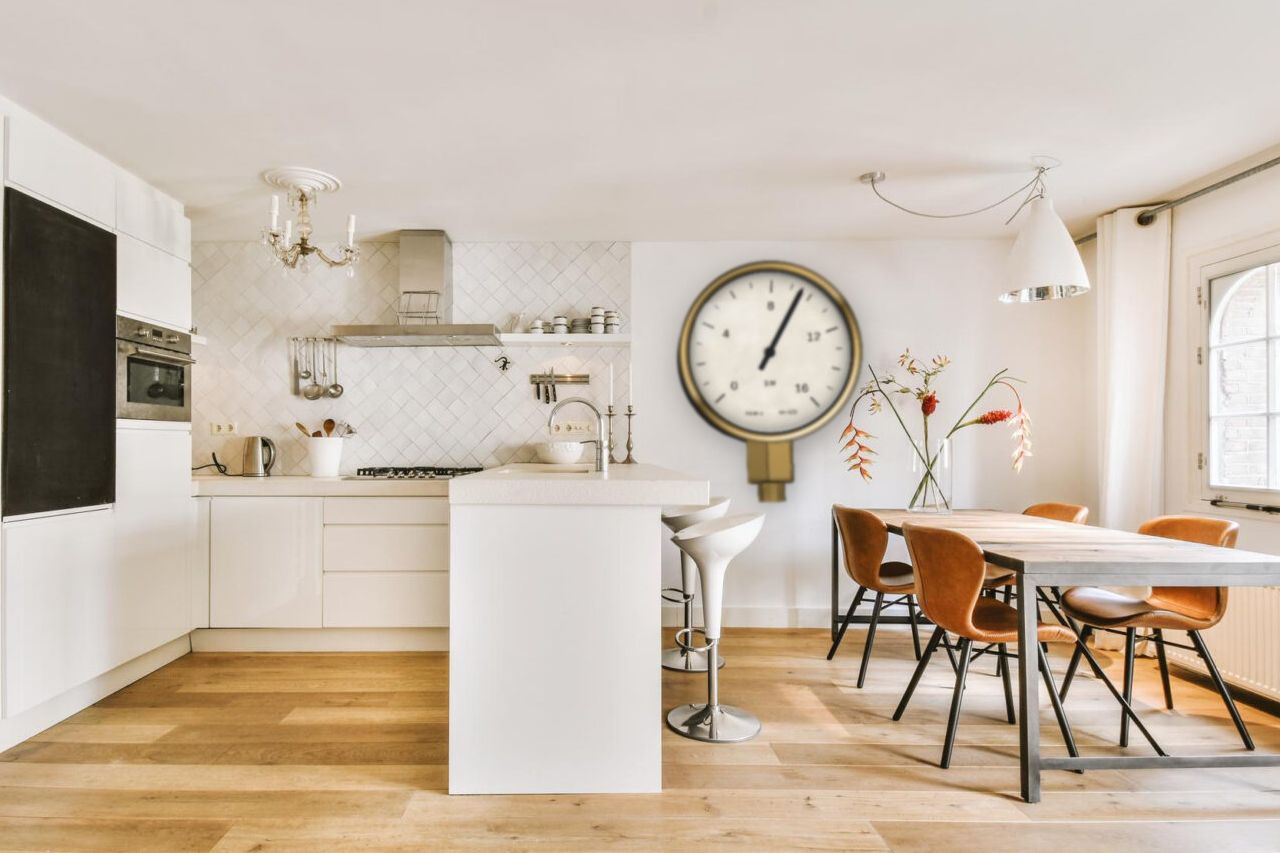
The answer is 9.5 bar
